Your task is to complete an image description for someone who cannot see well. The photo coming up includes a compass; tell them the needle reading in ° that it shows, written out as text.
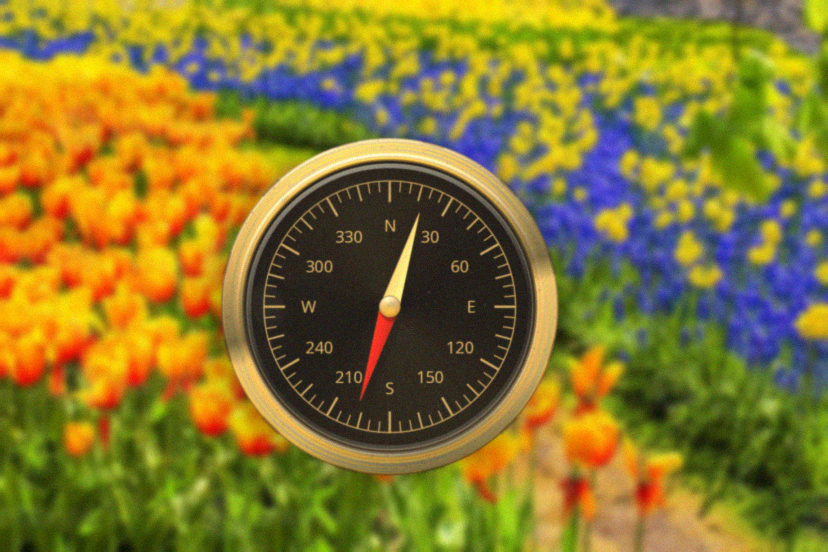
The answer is 197.5 °
